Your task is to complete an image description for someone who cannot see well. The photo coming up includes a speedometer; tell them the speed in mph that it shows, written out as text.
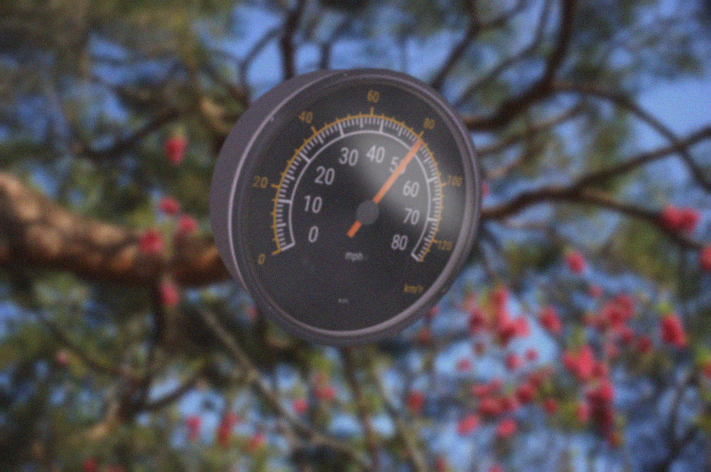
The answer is 50 mph
